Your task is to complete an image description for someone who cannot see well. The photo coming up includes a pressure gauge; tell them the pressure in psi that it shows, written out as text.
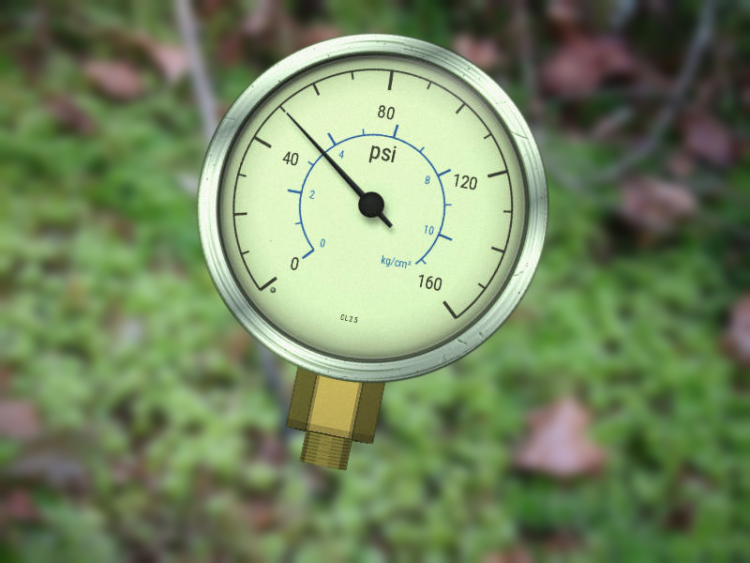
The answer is 50 psi
